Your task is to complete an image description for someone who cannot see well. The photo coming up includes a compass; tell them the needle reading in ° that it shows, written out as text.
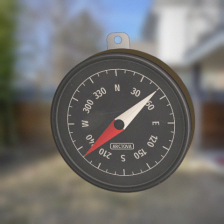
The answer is 230 °
